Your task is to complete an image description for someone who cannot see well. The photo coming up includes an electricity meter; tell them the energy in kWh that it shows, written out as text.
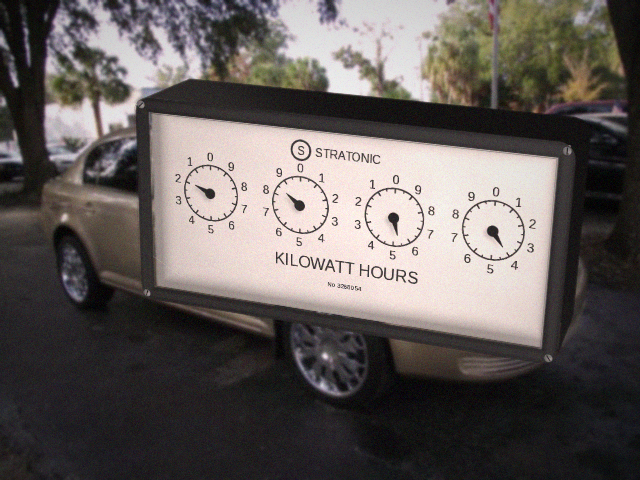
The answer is 1854 kWh
